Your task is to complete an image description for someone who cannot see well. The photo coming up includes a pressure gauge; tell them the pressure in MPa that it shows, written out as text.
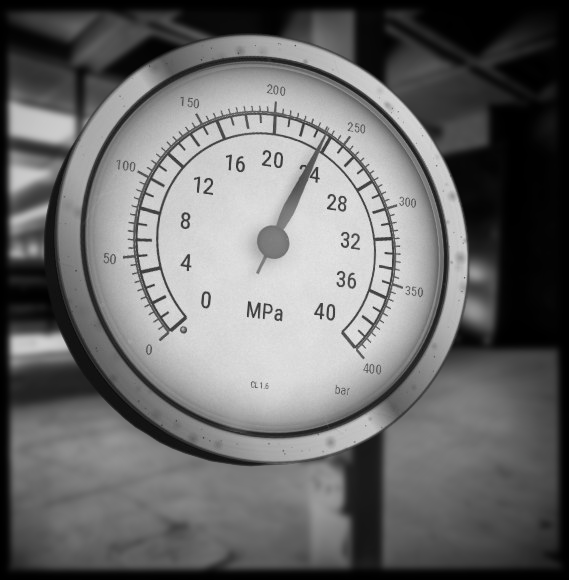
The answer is 23.5 MPa
